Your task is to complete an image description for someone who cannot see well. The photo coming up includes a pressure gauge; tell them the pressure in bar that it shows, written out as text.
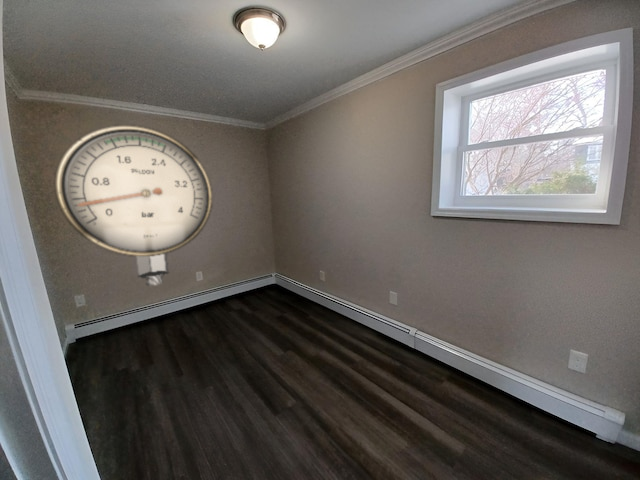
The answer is 0.3 bar
